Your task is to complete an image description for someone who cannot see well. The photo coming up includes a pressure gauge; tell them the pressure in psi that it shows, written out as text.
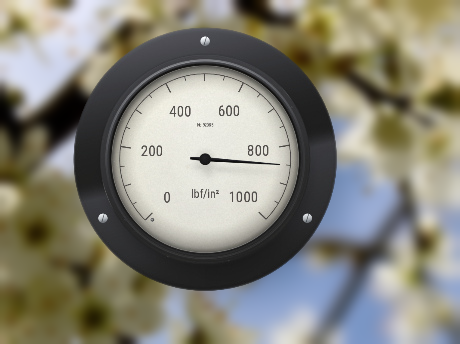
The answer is 850 psi
